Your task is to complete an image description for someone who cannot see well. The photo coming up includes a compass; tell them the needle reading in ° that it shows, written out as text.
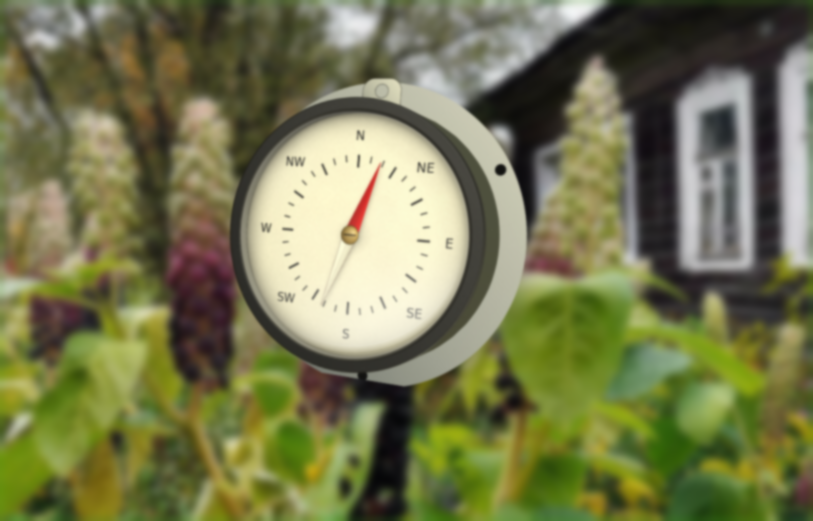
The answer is 20 °
